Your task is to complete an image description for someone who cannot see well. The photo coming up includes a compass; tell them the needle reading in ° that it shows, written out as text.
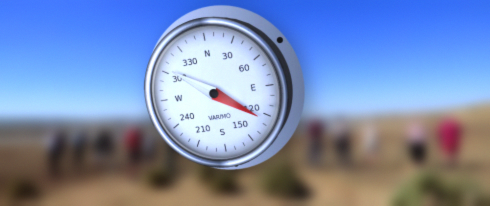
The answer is 125 °
